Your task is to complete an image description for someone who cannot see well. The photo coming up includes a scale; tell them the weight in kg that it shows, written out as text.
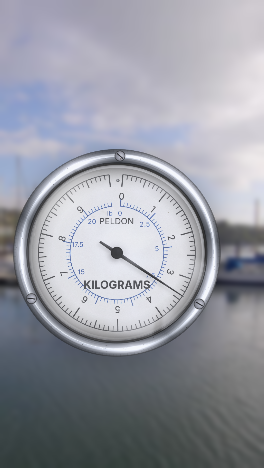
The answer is 3.4 kg
